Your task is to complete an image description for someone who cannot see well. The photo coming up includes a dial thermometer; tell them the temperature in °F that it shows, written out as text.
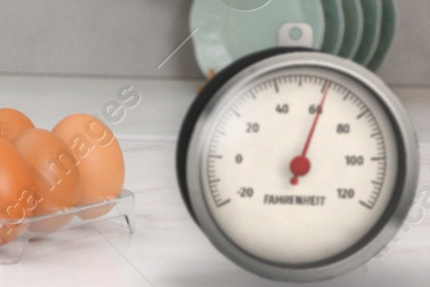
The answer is 60 °F
